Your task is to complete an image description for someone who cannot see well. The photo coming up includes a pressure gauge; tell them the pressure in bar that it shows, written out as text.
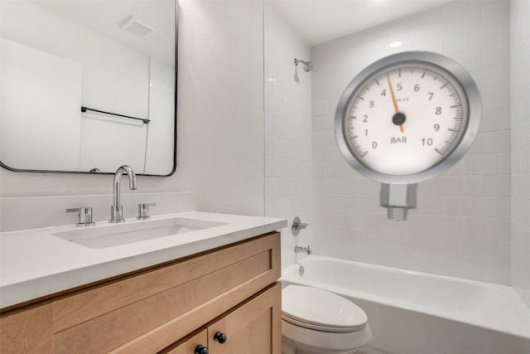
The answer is 4.5 bar
